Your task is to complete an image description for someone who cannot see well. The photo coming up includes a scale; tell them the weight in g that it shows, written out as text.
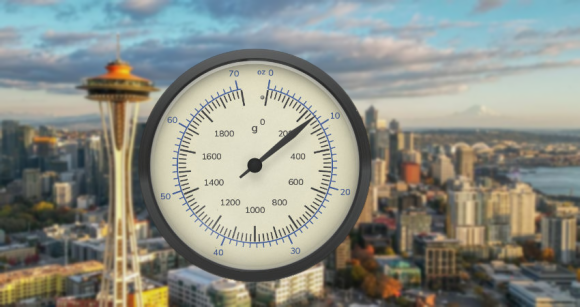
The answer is 240 g
